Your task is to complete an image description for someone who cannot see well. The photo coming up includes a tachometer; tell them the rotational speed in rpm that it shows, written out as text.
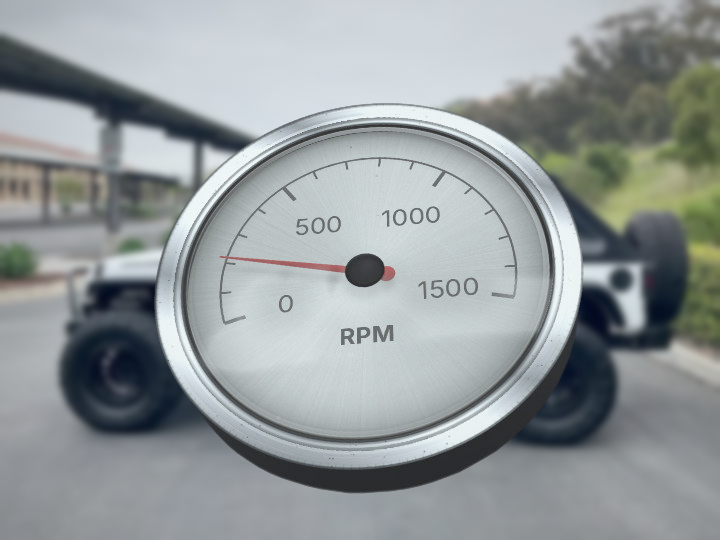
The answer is 200 rpm
